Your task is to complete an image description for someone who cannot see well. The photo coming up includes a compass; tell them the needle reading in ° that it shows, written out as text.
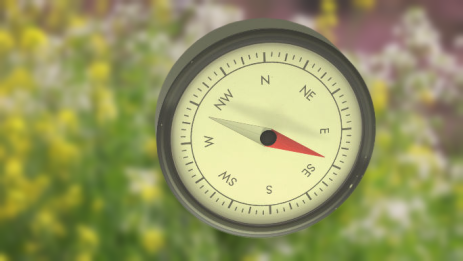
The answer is 115 °
